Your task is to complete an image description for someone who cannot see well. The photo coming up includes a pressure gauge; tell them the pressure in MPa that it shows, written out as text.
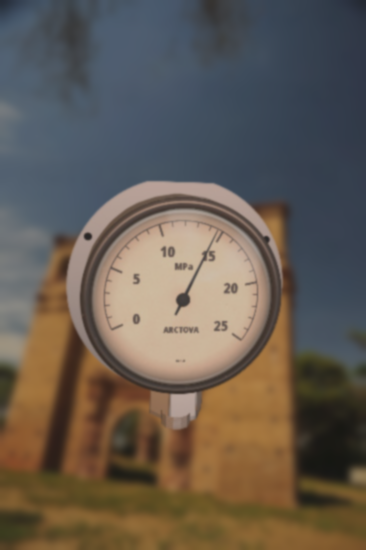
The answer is 14.5 MPa
